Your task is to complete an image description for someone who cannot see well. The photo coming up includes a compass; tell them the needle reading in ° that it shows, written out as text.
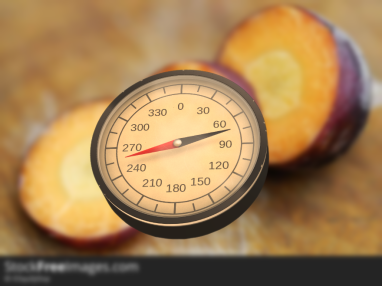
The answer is 255 °
